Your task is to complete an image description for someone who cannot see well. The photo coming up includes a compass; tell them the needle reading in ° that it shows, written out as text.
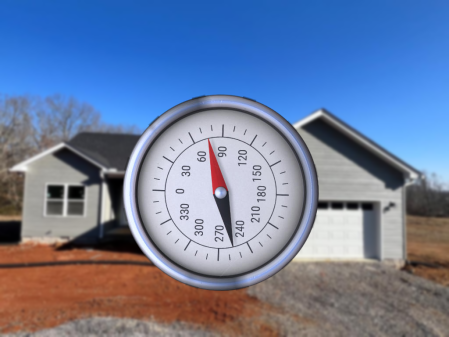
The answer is 75 °
